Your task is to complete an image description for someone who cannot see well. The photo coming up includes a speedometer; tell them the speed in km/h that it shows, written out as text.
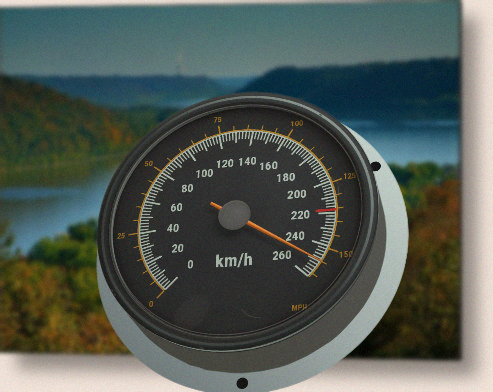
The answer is 250 km/h
